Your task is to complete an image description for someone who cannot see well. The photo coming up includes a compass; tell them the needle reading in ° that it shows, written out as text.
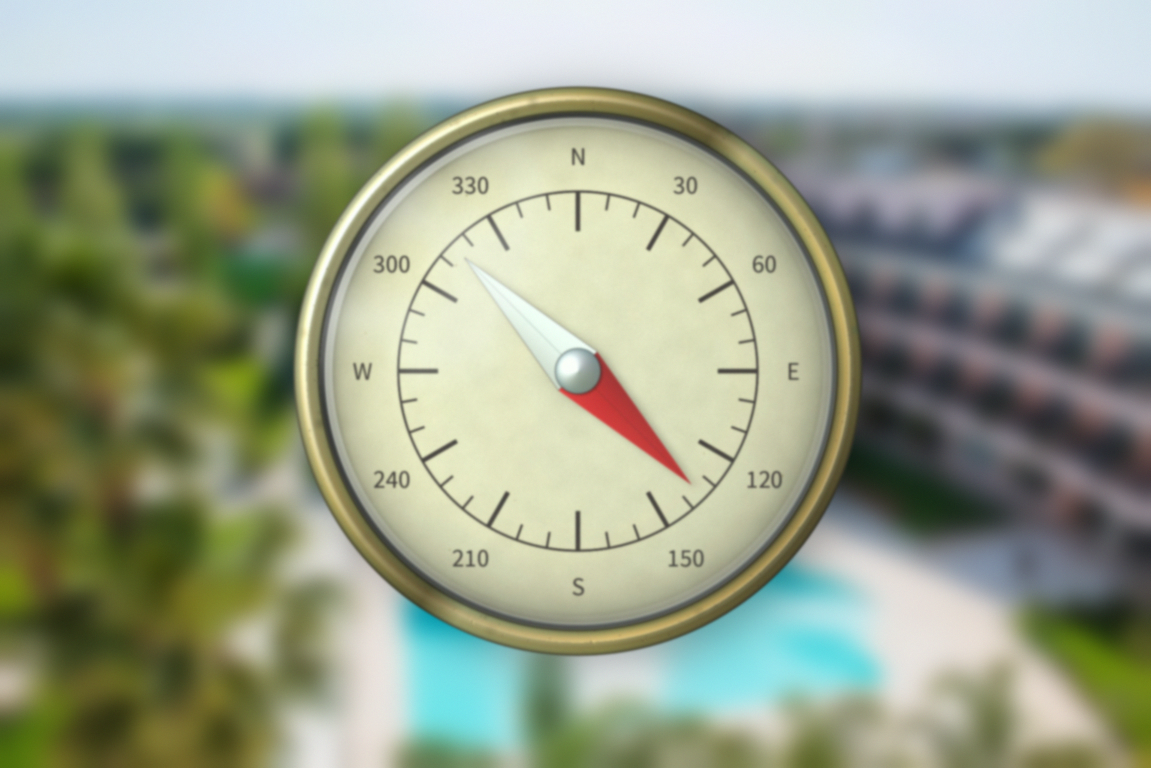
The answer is 135 °
